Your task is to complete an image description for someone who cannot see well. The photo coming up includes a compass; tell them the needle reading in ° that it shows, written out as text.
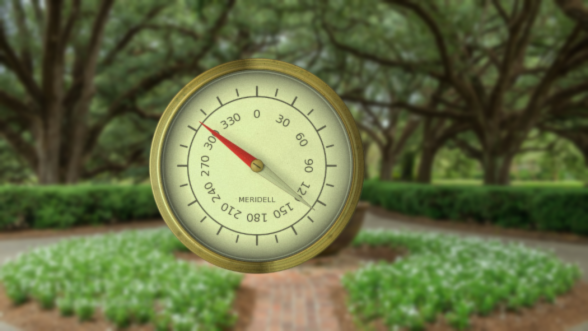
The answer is 307.5 °
